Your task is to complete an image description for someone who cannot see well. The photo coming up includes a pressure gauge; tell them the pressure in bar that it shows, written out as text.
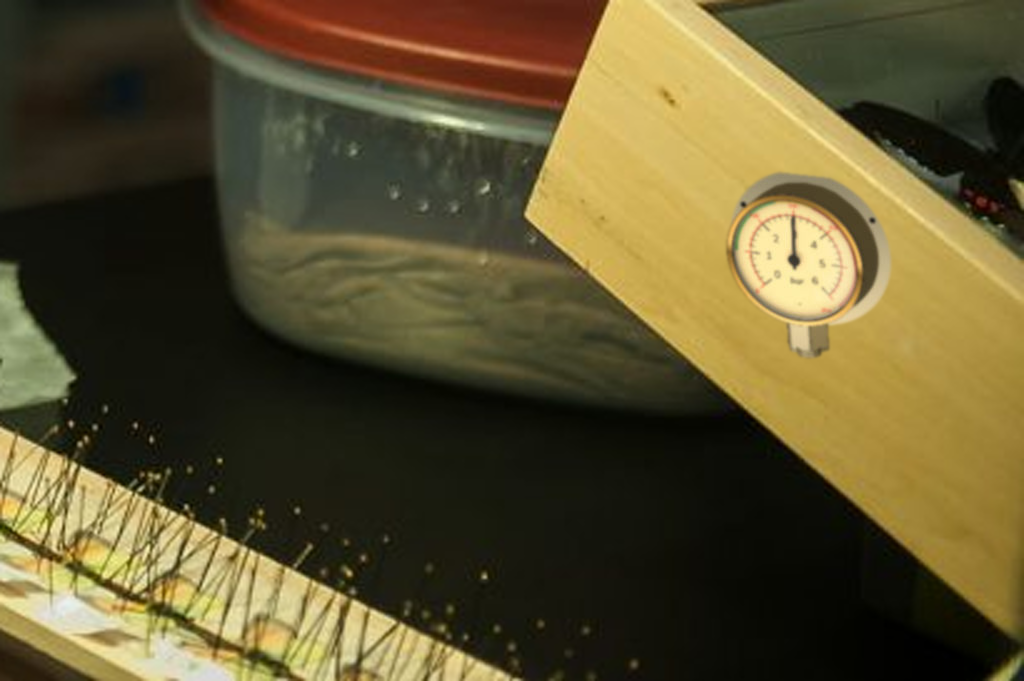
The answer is 3 bar
